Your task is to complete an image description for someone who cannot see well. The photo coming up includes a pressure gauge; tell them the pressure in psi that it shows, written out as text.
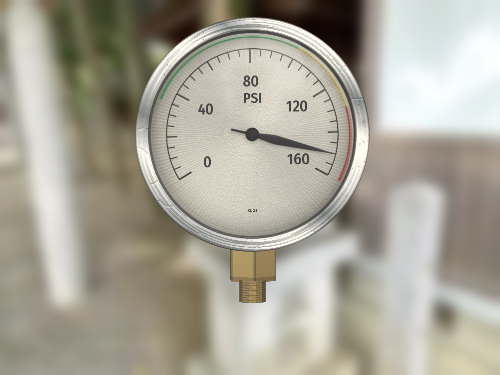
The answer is 150 psi
